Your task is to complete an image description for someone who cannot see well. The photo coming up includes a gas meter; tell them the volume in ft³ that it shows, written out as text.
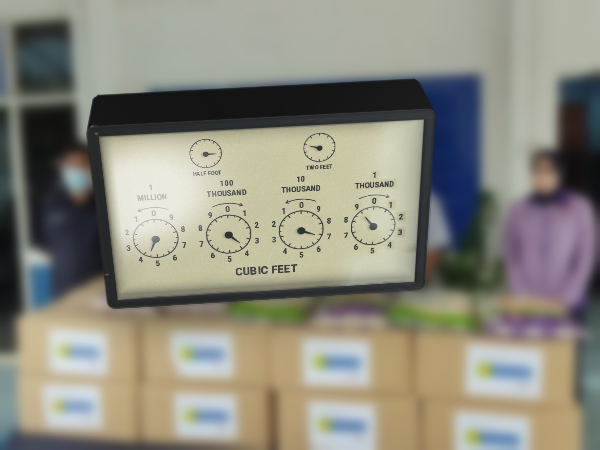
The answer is 436900 ft³
